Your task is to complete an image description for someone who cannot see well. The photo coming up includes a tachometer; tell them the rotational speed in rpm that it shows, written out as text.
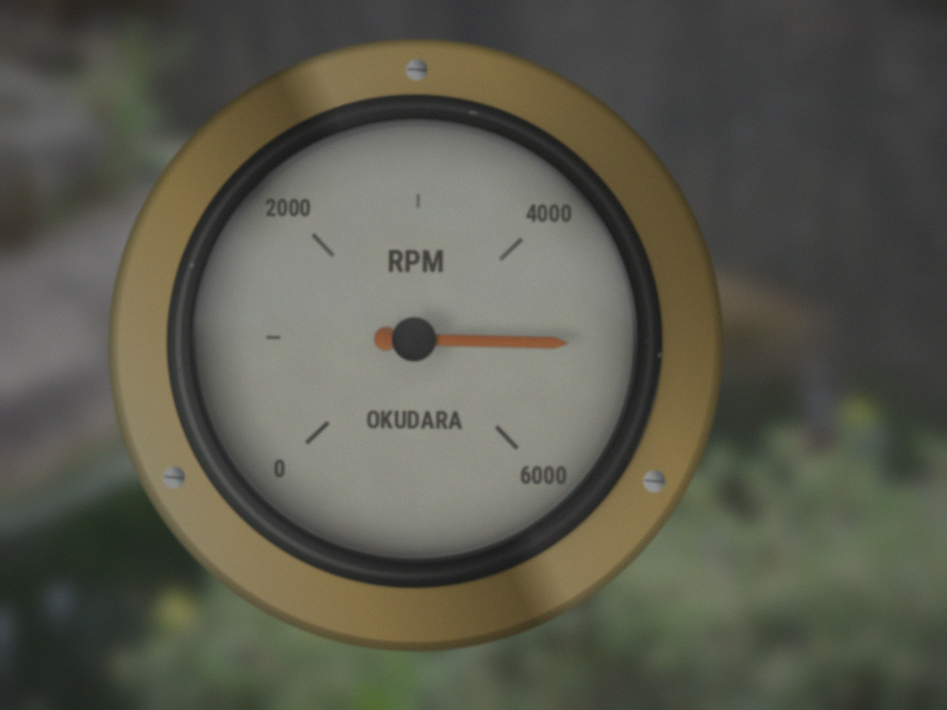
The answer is 5000 rpm
